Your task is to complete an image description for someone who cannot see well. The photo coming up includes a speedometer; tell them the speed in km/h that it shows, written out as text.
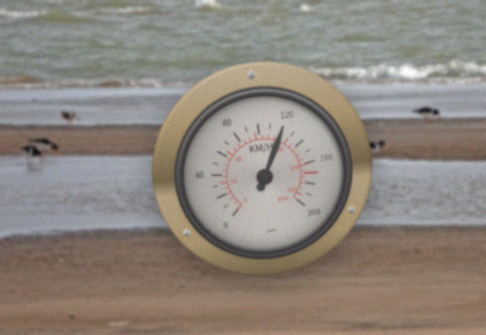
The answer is 120 km/h
